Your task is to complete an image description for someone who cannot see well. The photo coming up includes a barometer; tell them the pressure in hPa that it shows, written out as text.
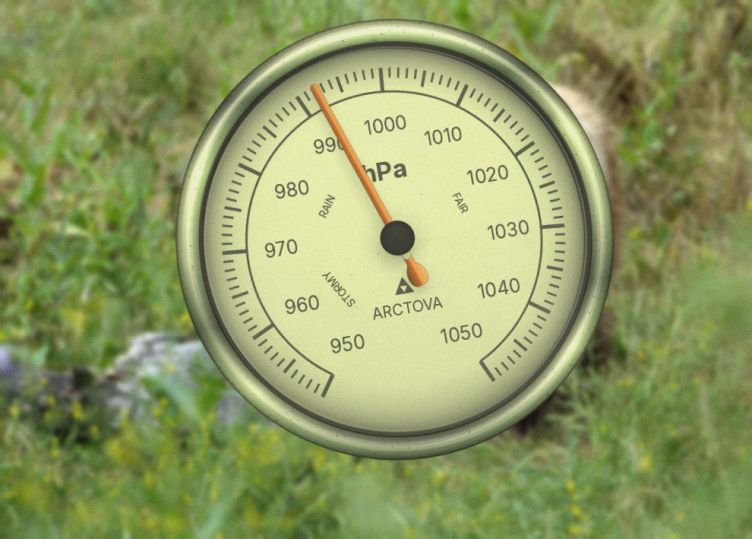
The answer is 992 hPa
